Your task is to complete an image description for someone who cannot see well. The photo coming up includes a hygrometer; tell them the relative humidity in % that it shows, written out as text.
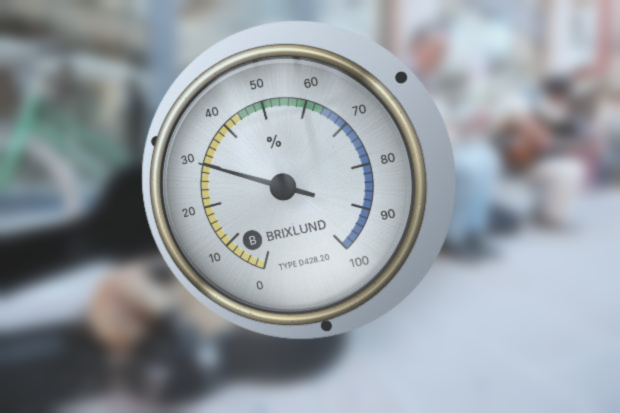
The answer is 30 %
